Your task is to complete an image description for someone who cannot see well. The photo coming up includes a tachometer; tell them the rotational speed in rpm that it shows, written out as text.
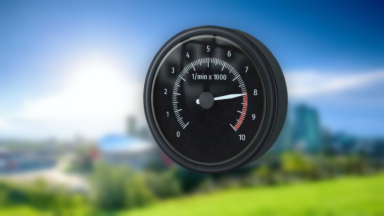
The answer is 8000 rpm
